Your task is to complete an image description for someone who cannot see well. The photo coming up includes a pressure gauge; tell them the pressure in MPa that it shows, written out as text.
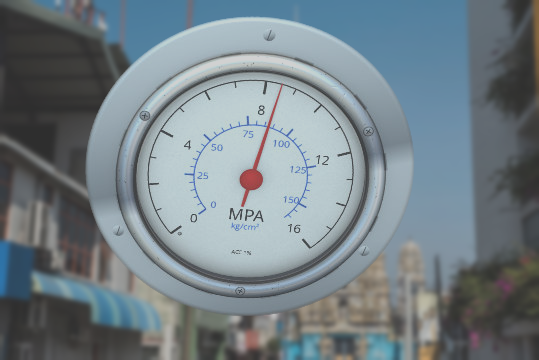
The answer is 8.5 MPa
